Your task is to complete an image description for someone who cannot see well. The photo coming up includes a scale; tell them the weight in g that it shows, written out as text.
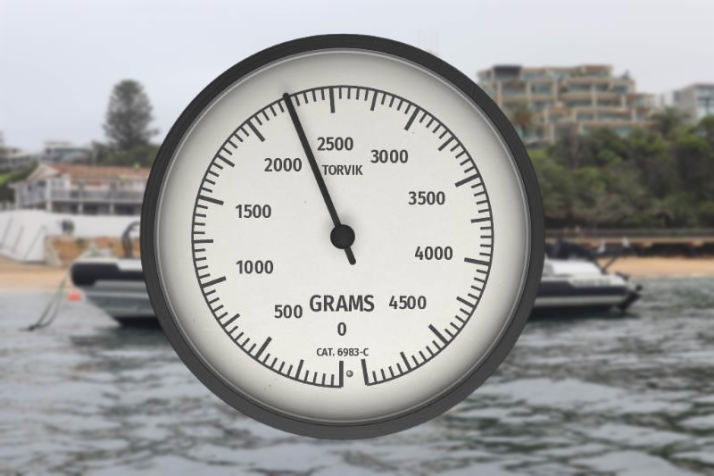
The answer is 2250 g
